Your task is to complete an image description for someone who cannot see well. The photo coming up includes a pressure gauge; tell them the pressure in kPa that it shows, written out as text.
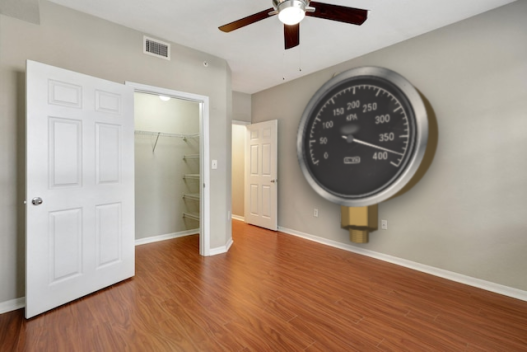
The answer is 380 kPa
